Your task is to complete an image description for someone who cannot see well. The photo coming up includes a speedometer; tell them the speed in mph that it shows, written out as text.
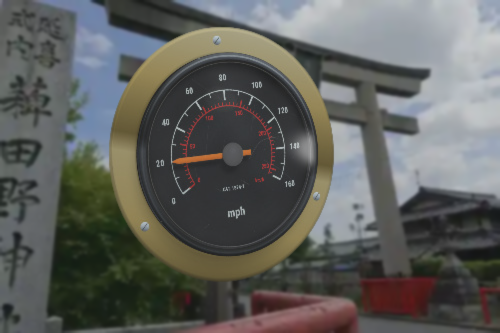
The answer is 20 mph
